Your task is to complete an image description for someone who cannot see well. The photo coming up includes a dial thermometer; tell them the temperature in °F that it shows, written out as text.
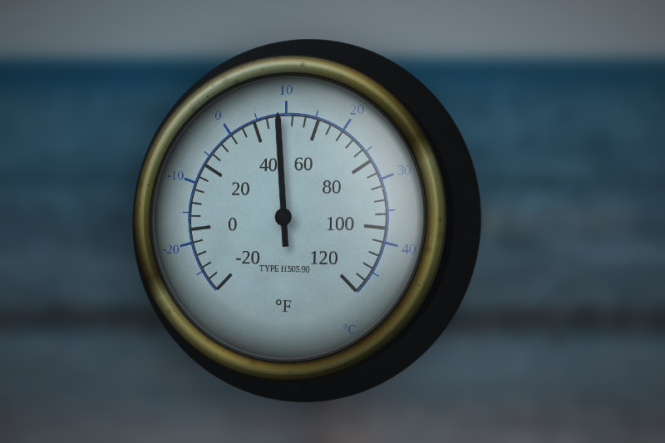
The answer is 48 °F
